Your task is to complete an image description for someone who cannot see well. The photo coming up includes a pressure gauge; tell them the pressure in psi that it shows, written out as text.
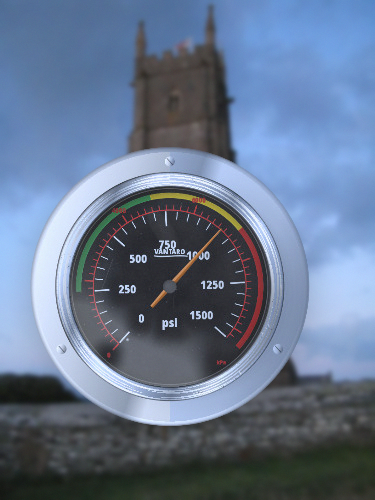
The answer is 1000 psi
